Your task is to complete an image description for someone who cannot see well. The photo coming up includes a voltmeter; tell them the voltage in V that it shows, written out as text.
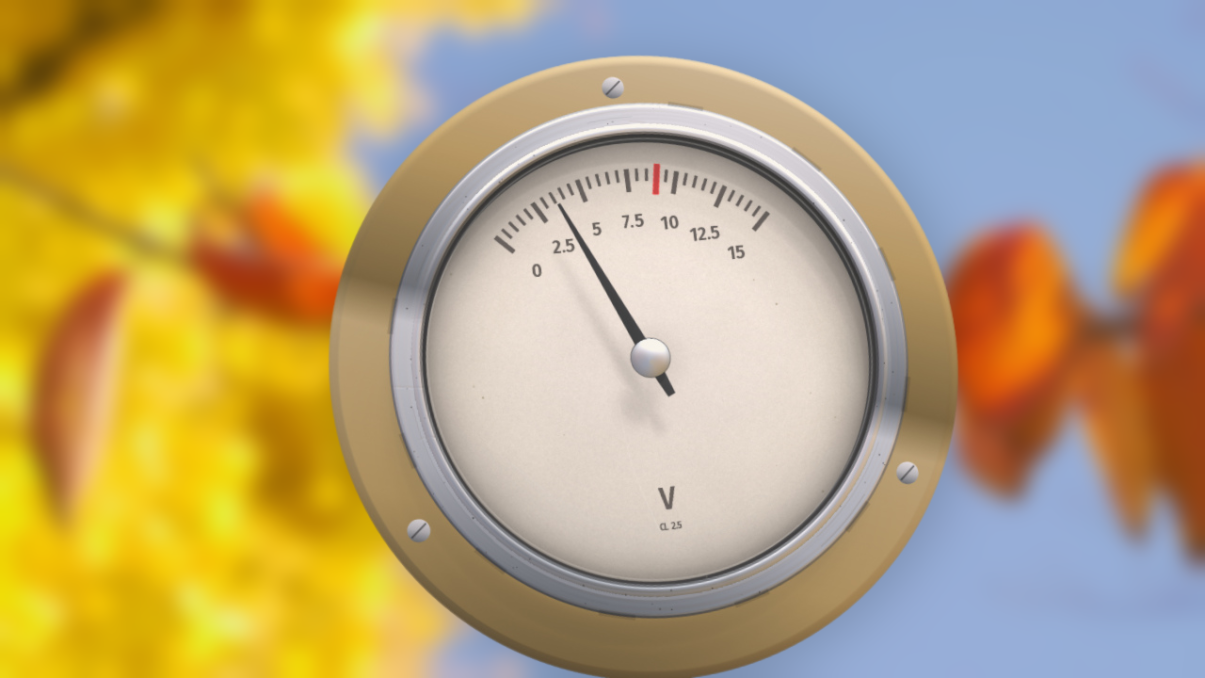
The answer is 3.5 V
